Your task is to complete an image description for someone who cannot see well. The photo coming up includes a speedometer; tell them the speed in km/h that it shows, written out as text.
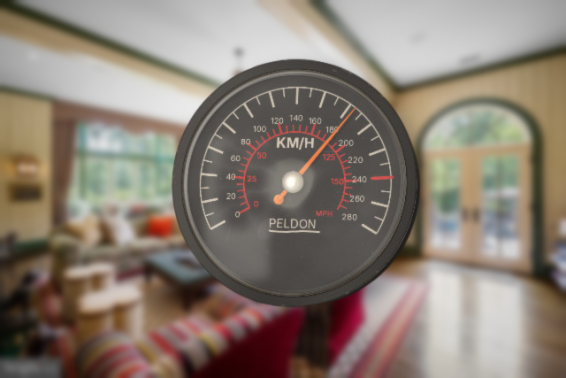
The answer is 185 km/h
